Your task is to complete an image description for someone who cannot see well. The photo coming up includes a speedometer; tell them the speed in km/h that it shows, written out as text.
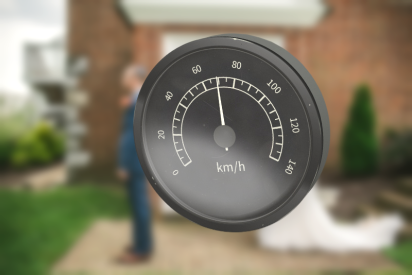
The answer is 70 km/h
